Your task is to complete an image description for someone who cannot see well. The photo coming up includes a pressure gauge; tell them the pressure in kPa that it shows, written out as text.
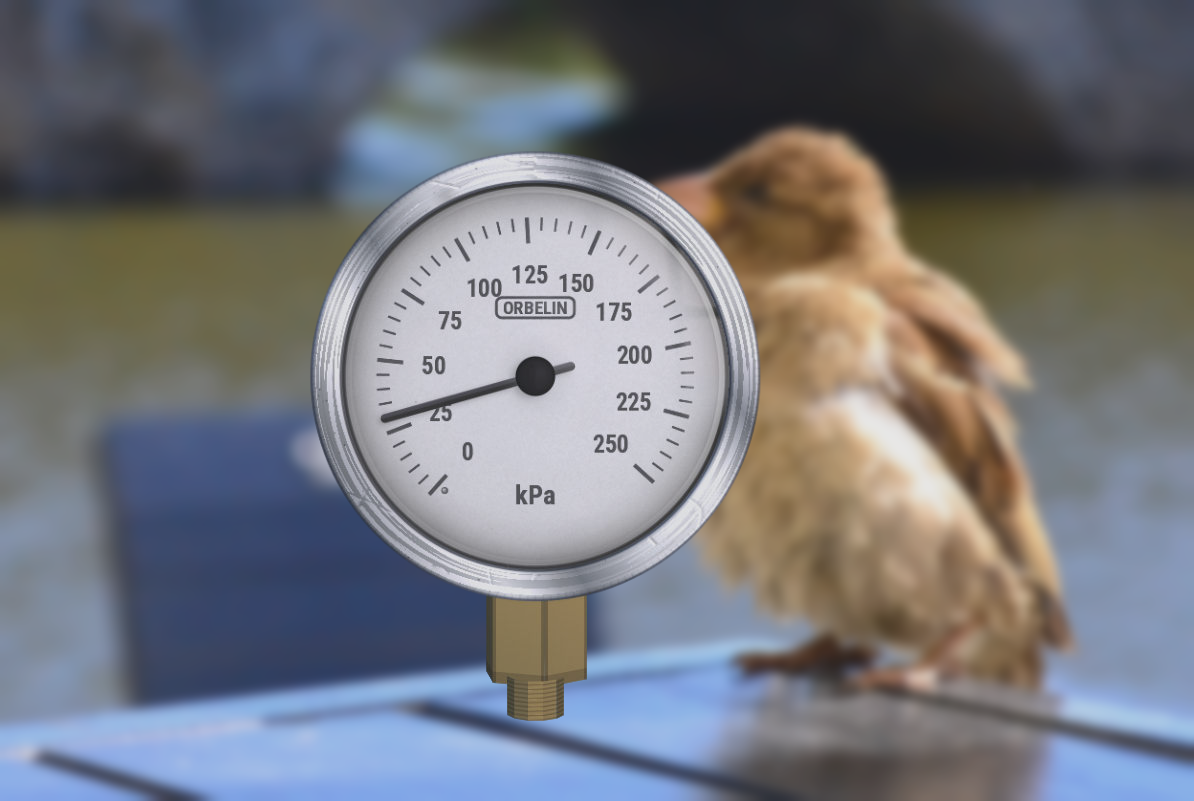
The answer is 30 kPa
